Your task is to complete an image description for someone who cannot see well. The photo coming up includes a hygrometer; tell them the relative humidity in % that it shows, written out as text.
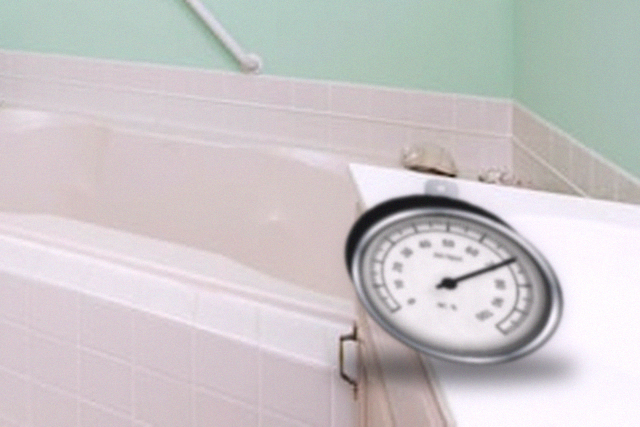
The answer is 70 %
